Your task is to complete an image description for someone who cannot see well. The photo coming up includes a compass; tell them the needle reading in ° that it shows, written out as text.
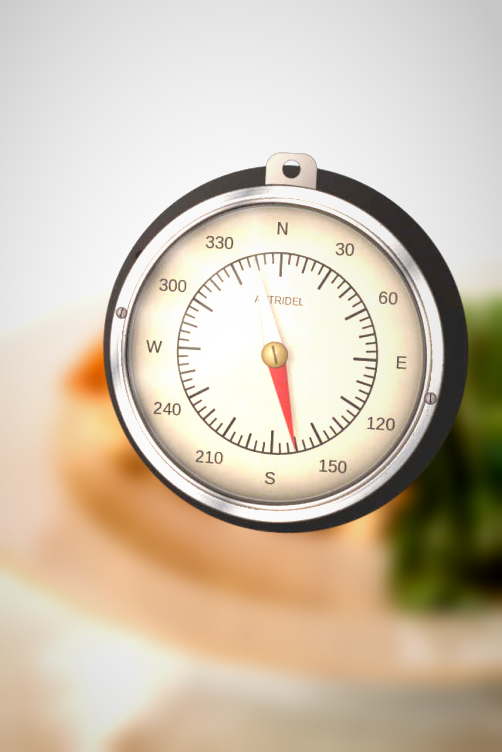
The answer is 165 °
